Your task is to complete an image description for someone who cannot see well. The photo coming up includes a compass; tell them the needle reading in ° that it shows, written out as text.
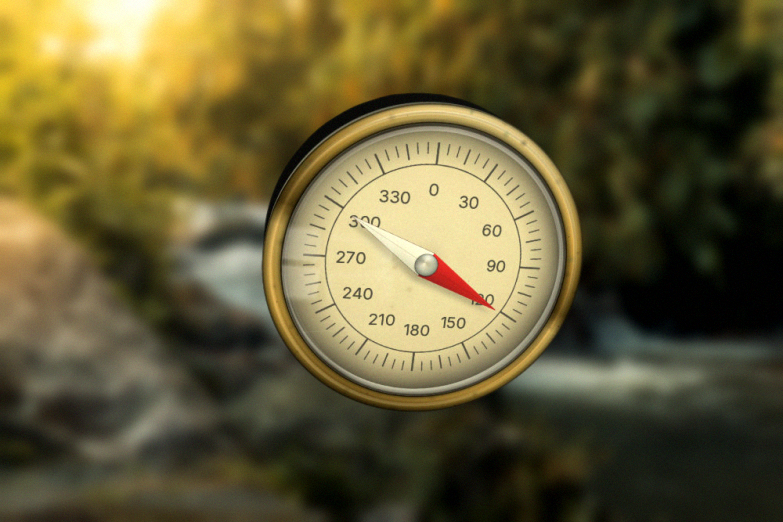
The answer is 120 °
